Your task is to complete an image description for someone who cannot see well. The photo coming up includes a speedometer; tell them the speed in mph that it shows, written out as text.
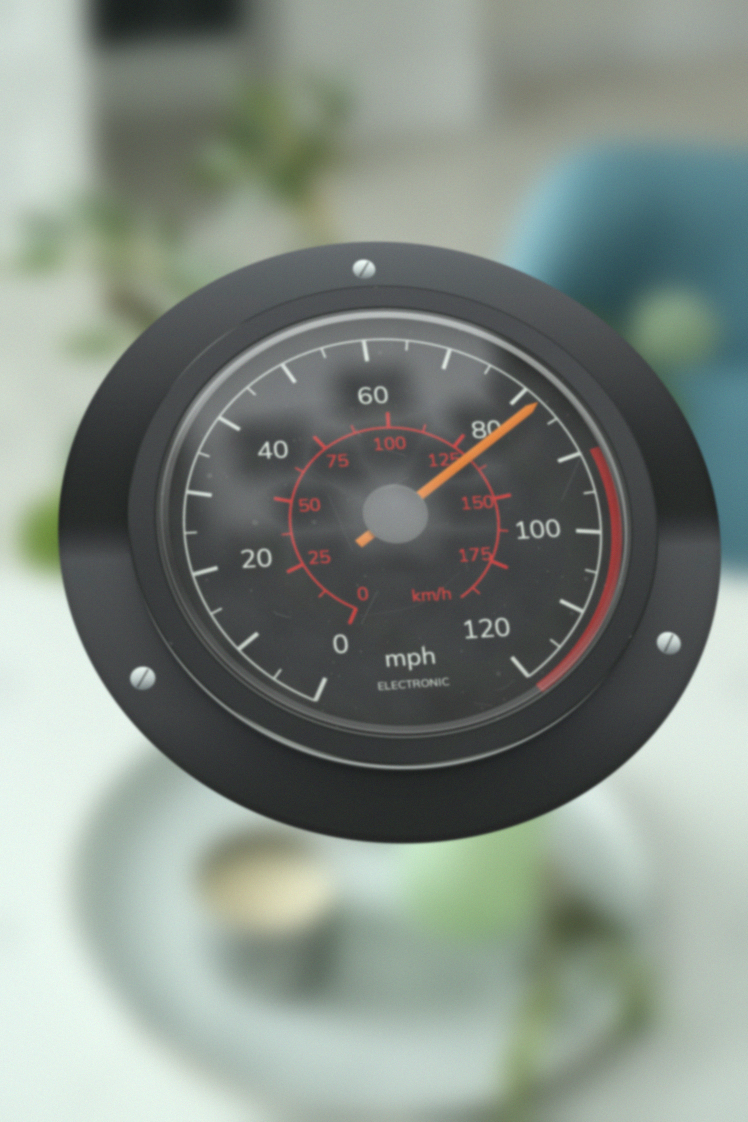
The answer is 82.5 mph
